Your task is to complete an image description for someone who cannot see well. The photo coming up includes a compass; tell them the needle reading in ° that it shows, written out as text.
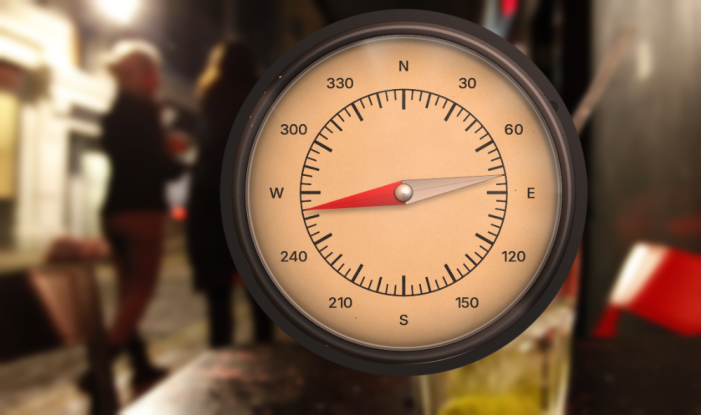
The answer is 260 °
